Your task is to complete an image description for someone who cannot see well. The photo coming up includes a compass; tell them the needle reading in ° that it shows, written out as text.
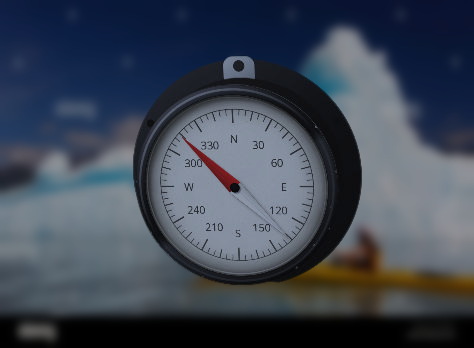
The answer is 315 °
